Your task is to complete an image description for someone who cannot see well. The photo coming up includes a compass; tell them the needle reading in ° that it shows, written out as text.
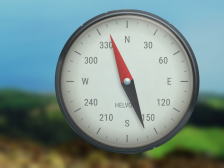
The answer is 340 °
